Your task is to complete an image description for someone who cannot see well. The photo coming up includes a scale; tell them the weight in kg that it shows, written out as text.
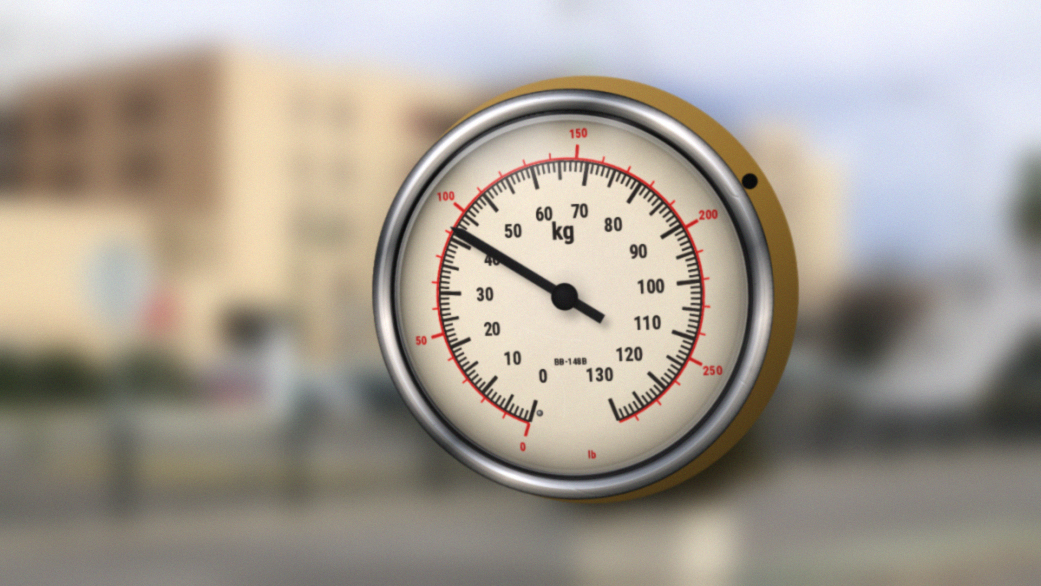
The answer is 42 kg
